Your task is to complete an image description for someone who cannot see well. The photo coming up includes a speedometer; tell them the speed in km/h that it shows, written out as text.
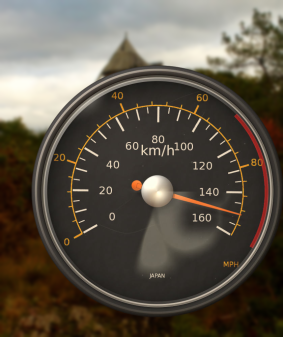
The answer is 150 km/h
